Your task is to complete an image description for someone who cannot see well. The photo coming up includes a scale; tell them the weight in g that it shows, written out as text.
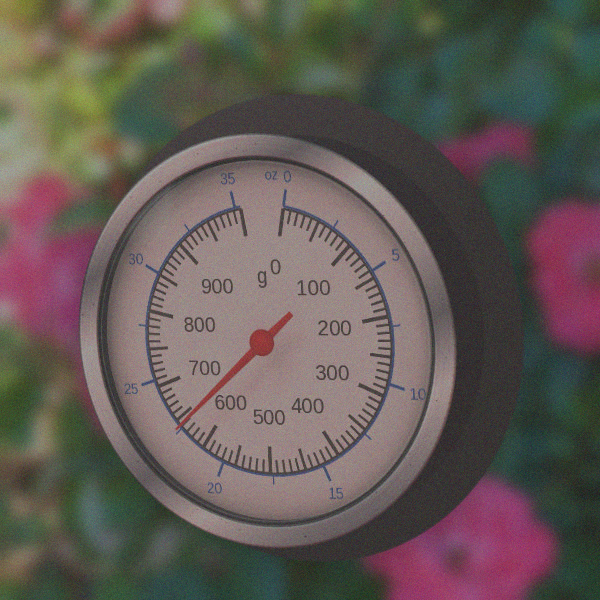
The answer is 640 g
